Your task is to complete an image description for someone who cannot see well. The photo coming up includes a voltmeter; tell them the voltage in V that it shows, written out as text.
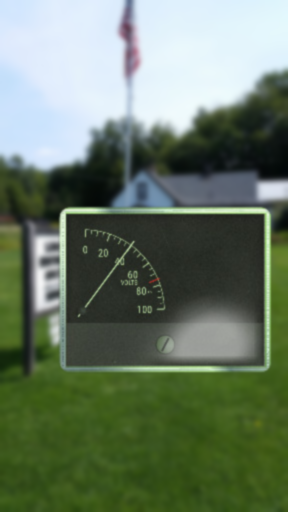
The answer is 40 V
